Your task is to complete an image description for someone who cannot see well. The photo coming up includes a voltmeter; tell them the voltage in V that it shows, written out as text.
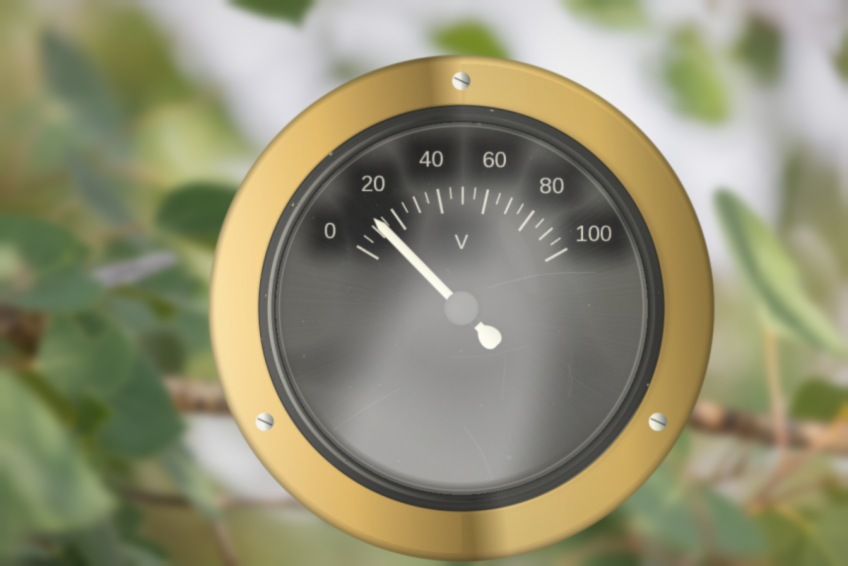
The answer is 12.5 V
